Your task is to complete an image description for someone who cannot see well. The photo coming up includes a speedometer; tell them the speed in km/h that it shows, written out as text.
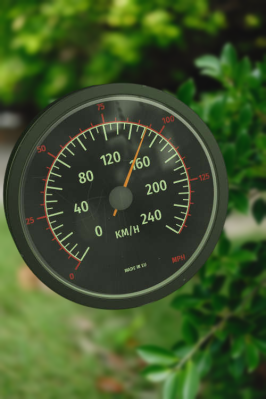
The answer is 150 km/h
